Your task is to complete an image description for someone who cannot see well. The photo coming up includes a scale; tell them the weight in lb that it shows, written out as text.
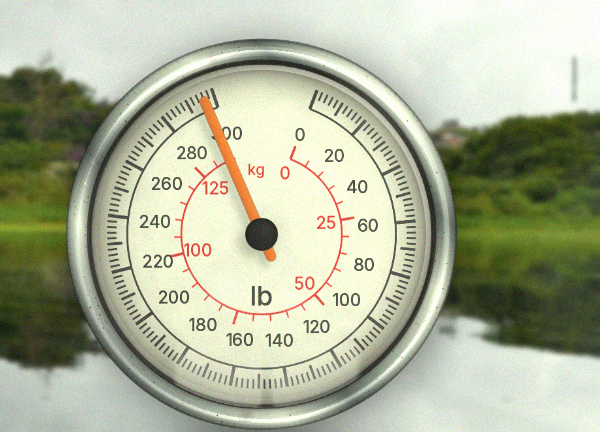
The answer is 296 lb
